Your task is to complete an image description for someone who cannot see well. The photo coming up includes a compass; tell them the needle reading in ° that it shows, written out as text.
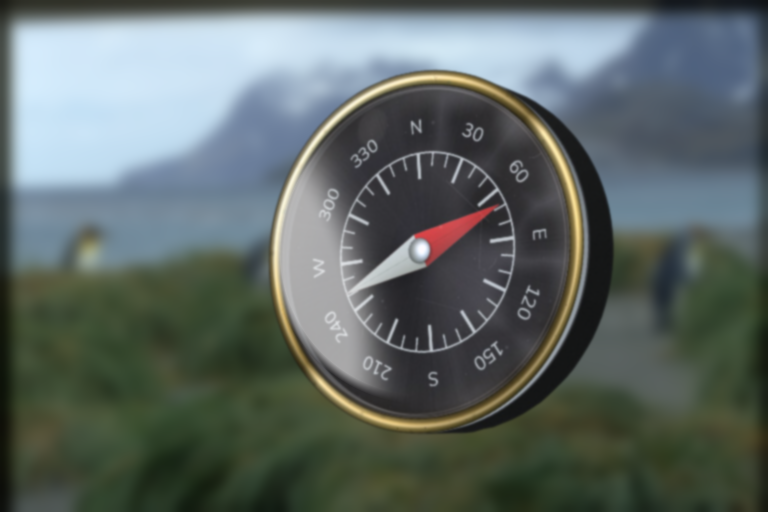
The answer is 70 °
